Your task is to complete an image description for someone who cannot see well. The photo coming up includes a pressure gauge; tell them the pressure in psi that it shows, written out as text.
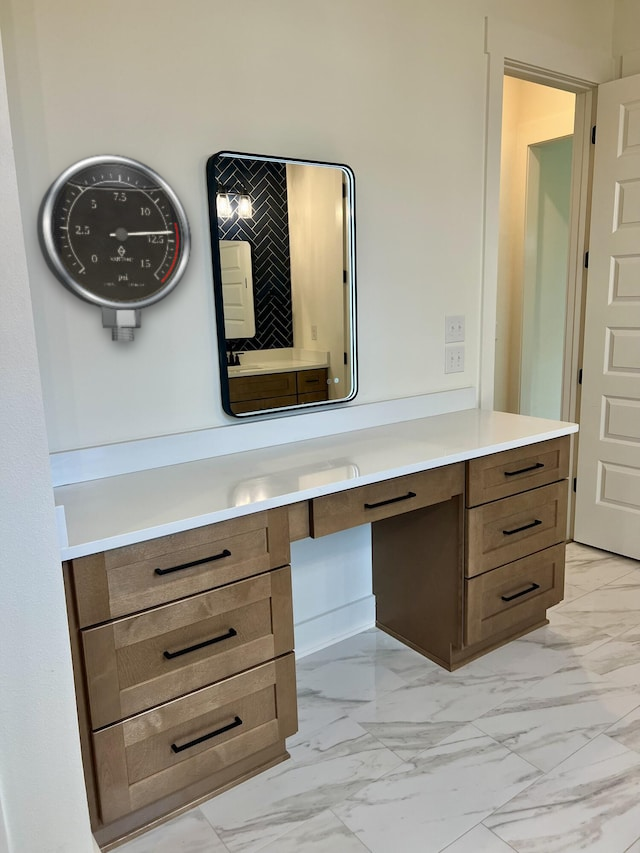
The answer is 12 psi
